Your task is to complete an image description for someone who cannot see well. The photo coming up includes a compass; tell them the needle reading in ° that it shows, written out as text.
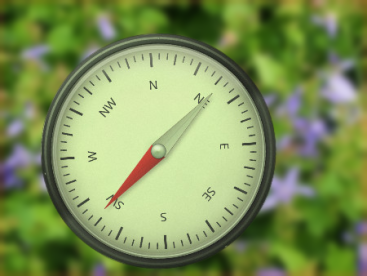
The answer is 227.5 °
